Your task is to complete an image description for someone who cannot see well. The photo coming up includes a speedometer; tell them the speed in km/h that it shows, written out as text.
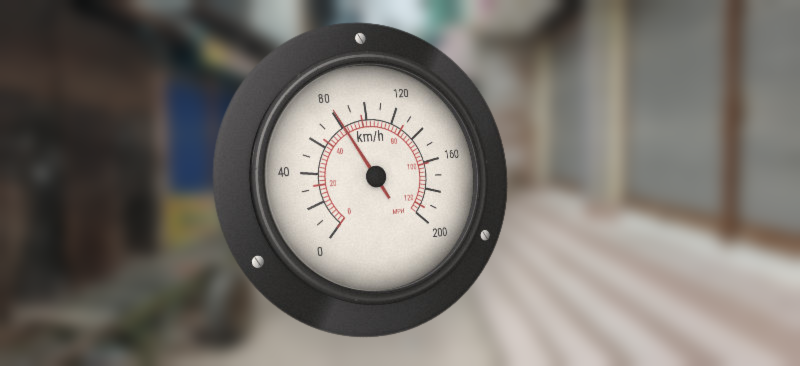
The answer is 80 km/h
